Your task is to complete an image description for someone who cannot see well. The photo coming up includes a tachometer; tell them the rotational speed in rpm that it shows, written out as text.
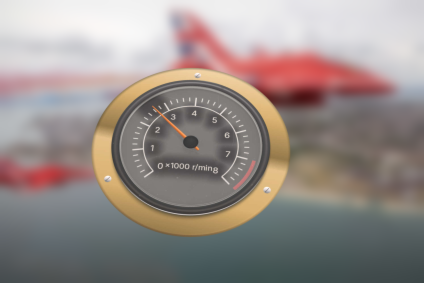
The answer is 2600 rpm
